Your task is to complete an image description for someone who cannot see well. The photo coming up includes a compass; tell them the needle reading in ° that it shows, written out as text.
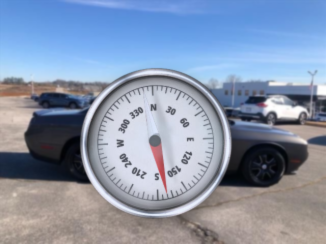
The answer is 170 °
